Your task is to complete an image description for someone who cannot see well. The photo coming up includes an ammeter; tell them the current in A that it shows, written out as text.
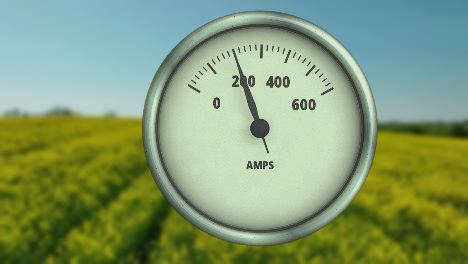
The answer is 200 A
